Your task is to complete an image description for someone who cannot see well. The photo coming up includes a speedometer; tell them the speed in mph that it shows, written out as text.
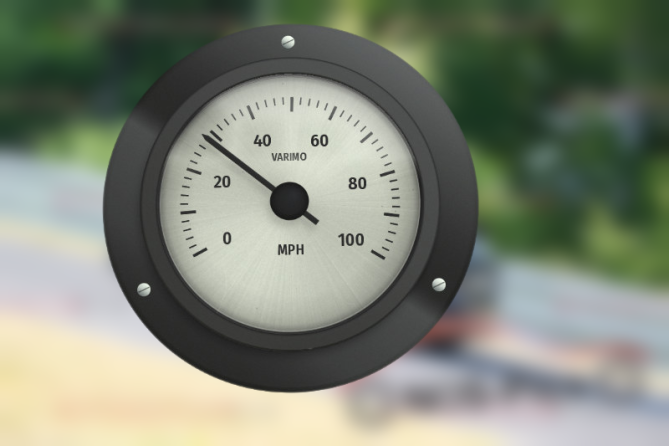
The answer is 28 mph
